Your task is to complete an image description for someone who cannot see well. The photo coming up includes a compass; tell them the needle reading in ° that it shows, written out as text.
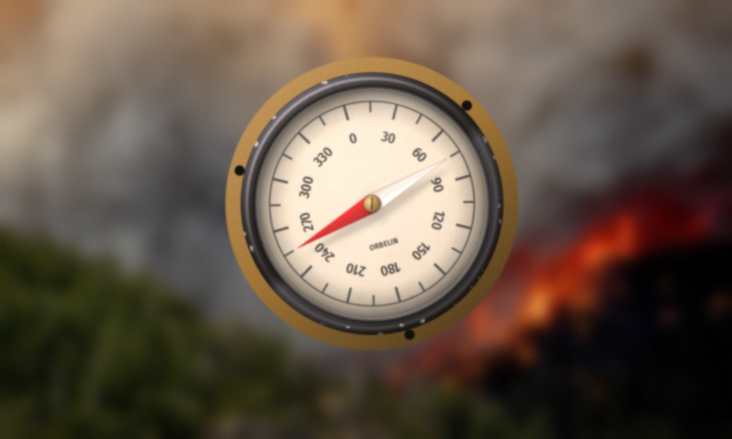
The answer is 255 °
